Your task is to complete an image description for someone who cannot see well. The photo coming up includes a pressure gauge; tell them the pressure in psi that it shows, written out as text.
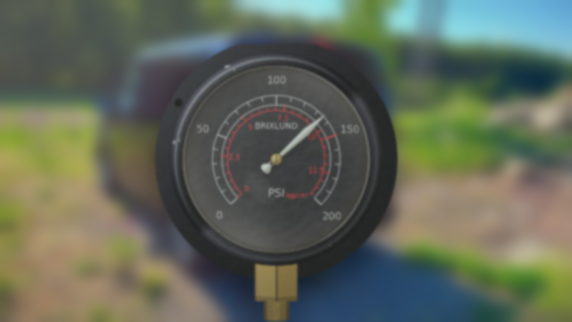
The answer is 135 psi
